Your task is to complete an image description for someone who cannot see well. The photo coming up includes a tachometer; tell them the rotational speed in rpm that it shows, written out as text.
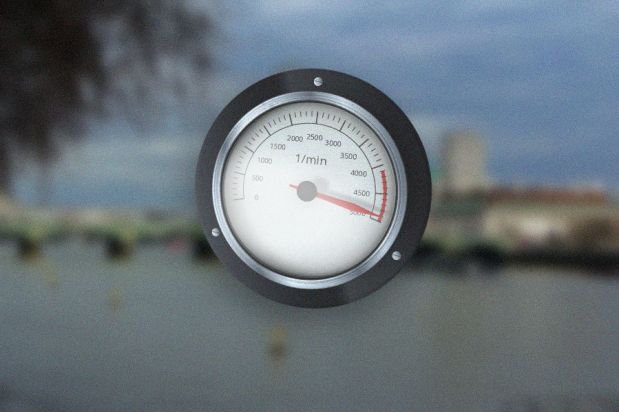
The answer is 4900 rpm
